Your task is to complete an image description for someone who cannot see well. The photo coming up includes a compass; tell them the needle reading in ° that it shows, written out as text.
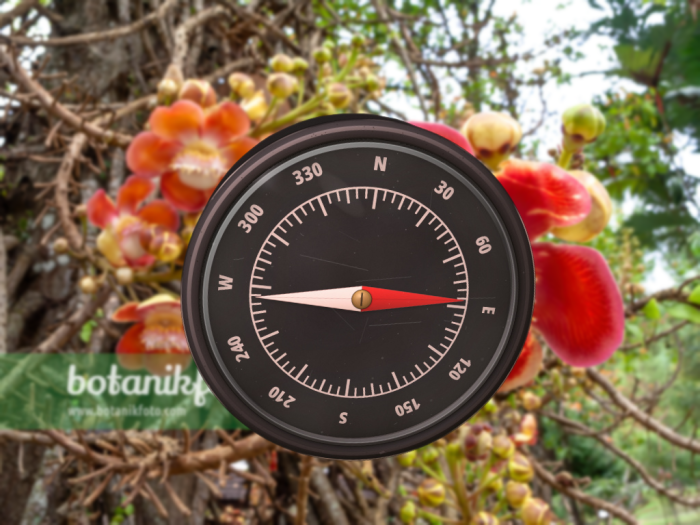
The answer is 85 °
